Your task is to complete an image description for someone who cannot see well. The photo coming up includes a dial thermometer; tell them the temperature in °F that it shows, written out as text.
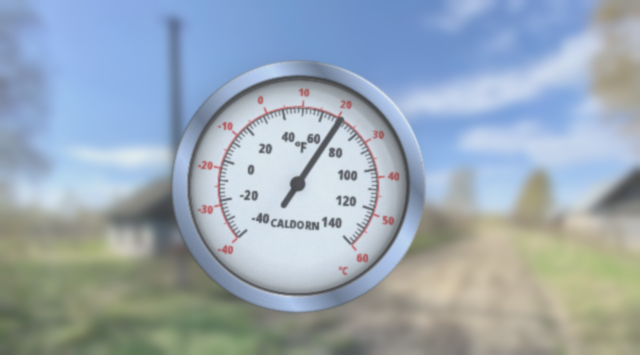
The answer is 70 °F
